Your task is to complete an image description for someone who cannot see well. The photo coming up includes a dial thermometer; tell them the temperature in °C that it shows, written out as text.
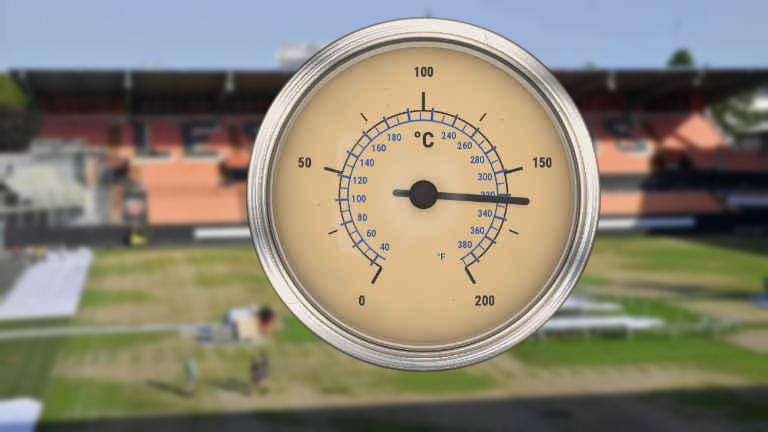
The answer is 162.5 °C
